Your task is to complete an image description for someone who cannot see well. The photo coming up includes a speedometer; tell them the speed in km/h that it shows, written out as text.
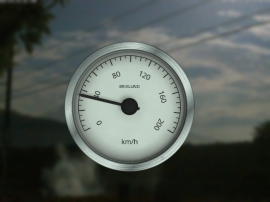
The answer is 35 km/h
